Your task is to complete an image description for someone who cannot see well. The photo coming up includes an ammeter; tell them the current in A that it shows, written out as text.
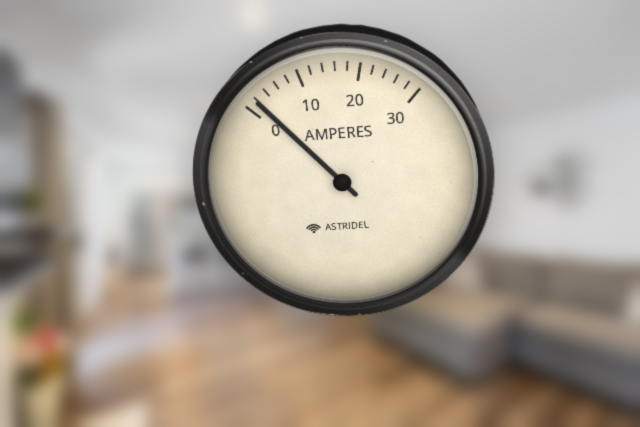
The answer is 2 A
